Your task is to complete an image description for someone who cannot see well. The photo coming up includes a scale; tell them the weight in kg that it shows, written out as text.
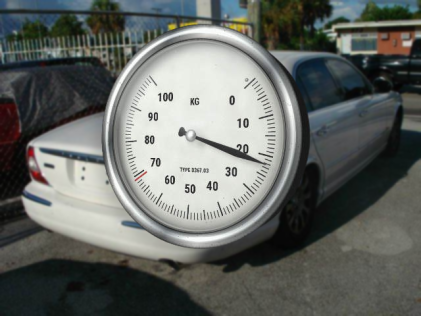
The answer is 22 kg
